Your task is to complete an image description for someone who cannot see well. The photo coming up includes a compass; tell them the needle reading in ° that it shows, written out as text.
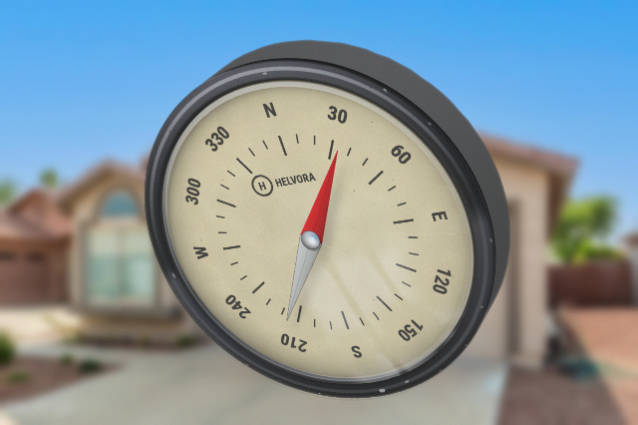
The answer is 35 °
